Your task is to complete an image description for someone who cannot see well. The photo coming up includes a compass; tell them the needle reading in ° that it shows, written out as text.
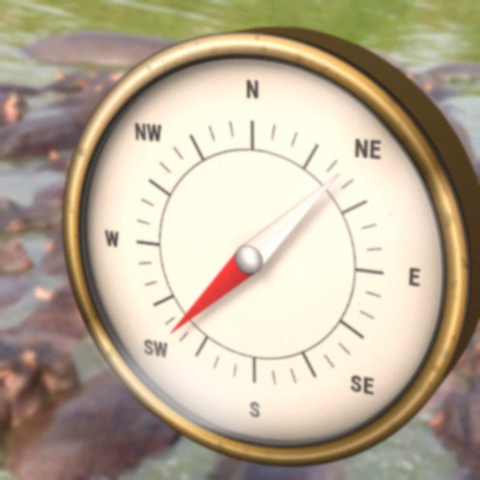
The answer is 225 °
